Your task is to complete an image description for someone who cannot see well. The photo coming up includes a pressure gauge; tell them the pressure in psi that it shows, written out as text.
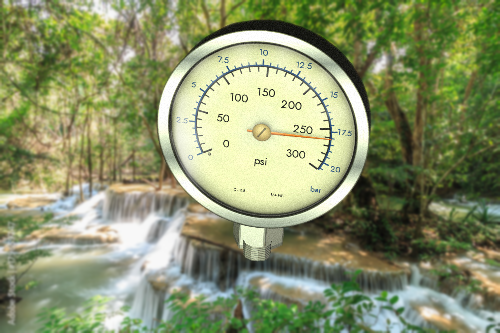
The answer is 260 psi
